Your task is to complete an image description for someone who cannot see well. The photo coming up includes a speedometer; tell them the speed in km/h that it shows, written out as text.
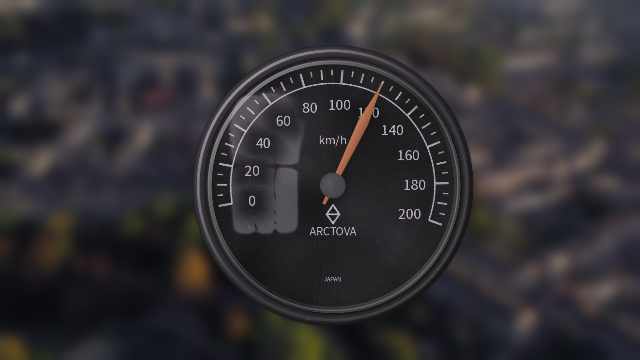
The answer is 120 km/h
